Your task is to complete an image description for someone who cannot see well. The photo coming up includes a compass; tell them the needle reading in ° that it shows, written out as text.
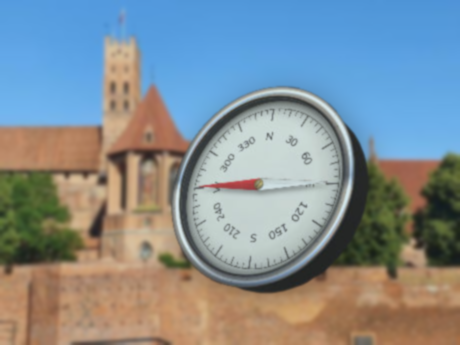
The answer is 270 °
